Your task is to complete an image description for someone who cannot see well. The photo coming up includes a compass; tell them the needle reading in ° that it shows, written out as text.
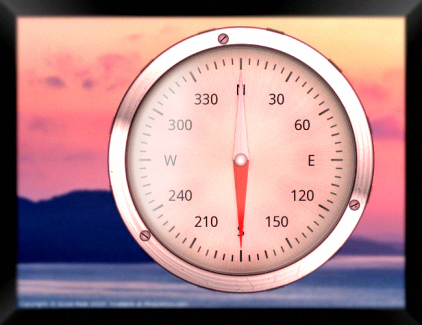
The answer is 180 °
